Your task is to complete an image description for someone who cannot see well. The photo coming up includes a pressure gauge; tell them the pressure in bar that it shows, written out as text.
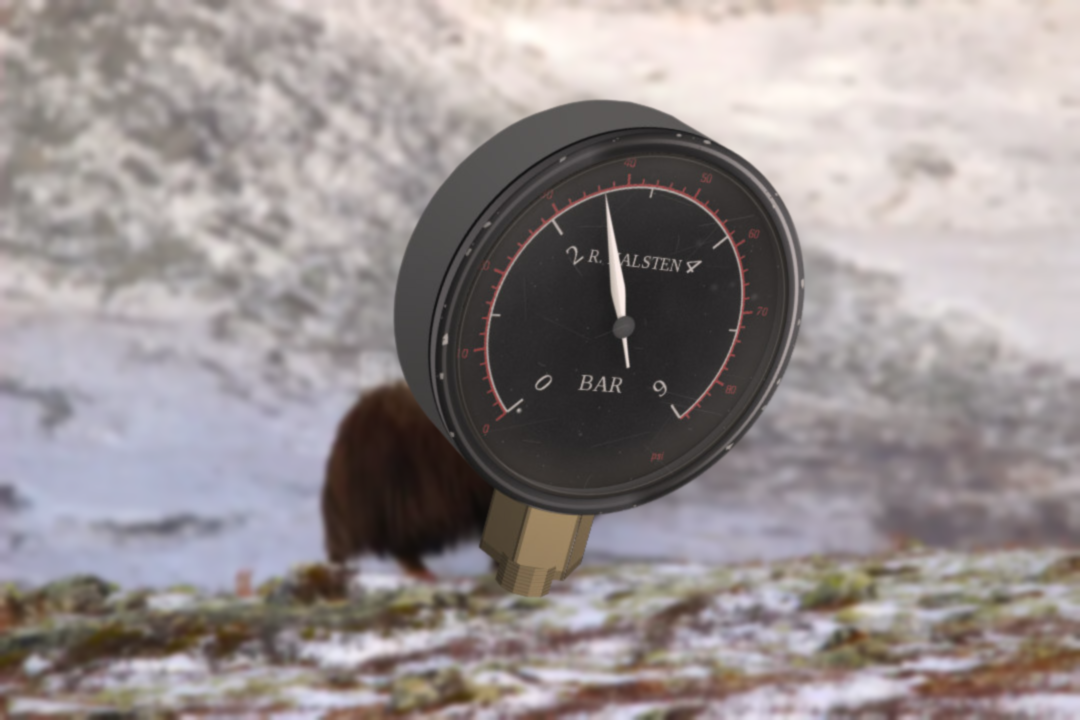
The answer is 2.5 bar
